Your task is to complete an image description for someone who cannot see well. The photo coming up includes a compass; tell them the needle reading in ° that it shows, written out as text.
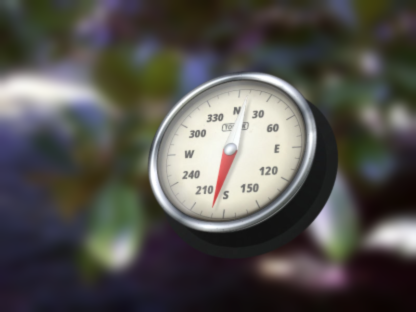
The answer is 190 °
